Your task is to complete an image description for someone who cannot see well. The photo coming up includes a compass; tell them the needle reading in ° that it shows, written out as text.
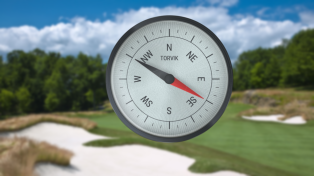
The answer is 120 °
